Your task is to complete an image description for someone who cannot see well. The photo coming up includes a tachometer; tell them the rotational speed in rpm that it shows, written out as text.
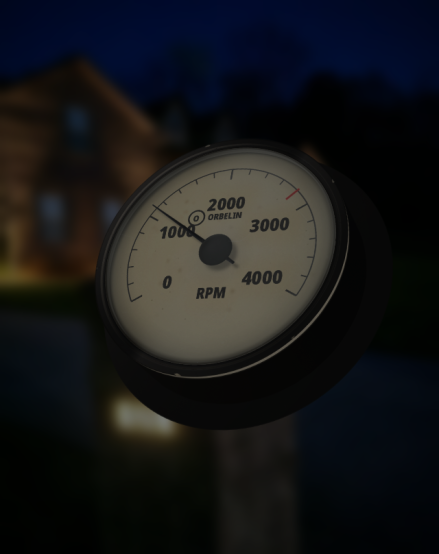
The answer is 1100 rpm
